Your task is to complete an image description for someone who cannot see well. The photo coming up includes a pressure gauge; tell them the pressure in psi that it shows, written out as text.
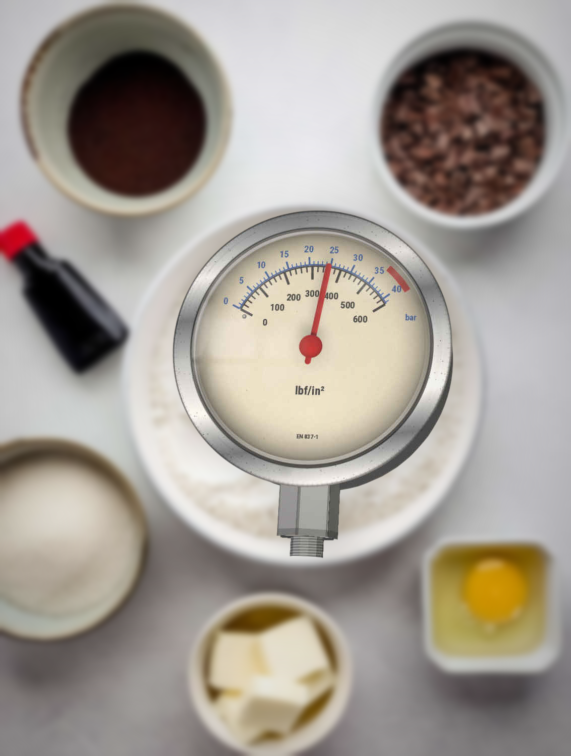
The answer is 360 psi
